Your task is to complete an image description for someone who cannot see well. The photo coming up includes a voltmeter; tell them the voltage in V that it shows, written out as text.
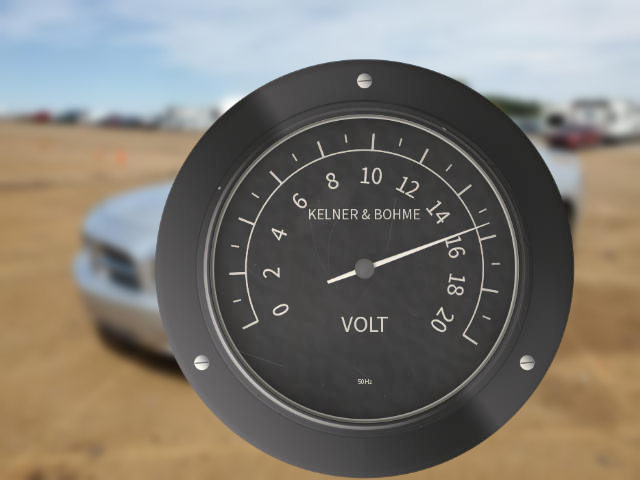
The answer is 15.5 V
